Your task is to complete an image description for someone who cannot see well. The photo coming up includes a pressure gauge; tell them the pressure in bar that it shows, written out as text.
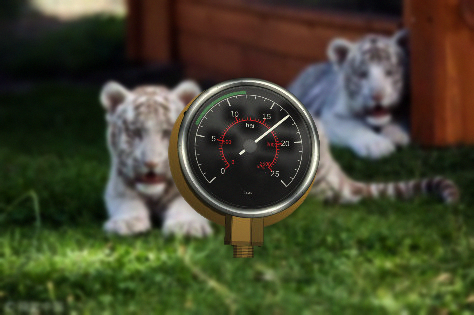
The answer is 17 bar
